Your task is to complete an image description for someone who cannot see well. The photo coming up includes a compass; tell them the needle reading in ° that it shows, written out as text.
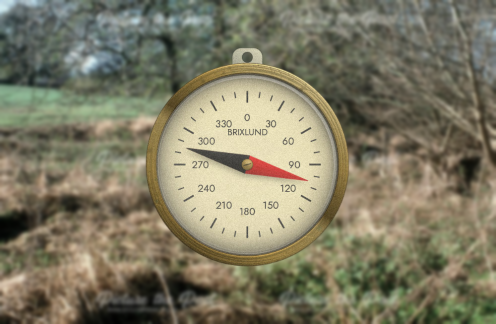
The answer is 105 °
